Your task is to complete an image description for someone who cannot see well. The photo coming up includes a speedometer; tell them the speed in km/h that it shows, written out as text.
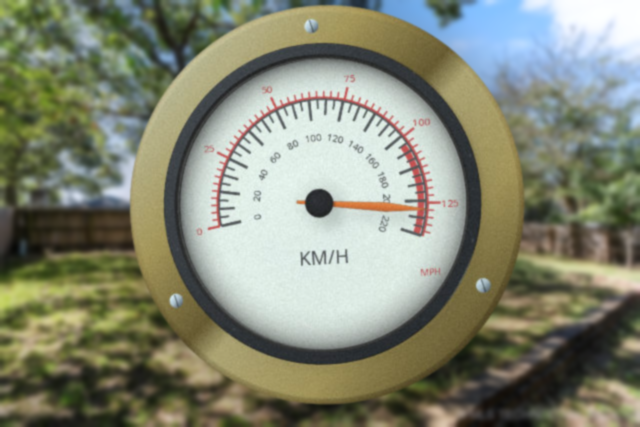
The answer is 205 km/h
